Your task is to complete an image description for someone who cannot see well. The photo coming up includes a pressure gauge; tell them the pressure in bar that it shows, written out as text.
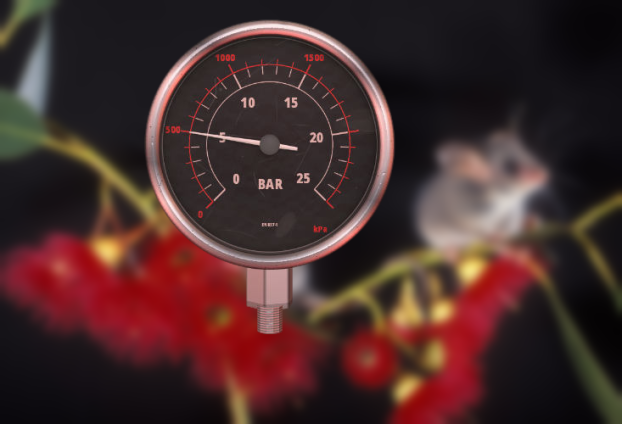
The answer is 5 bar
